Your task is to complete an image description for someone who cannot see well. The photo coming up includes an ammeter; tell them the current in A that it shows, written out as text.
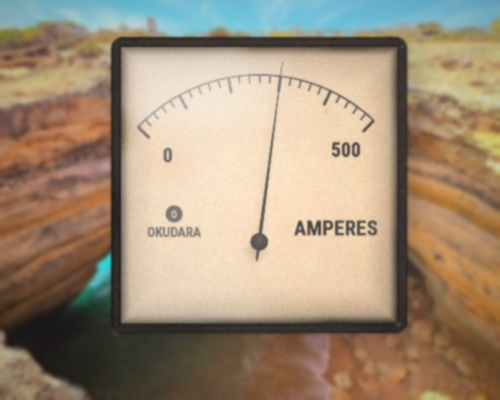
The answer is 300 A
